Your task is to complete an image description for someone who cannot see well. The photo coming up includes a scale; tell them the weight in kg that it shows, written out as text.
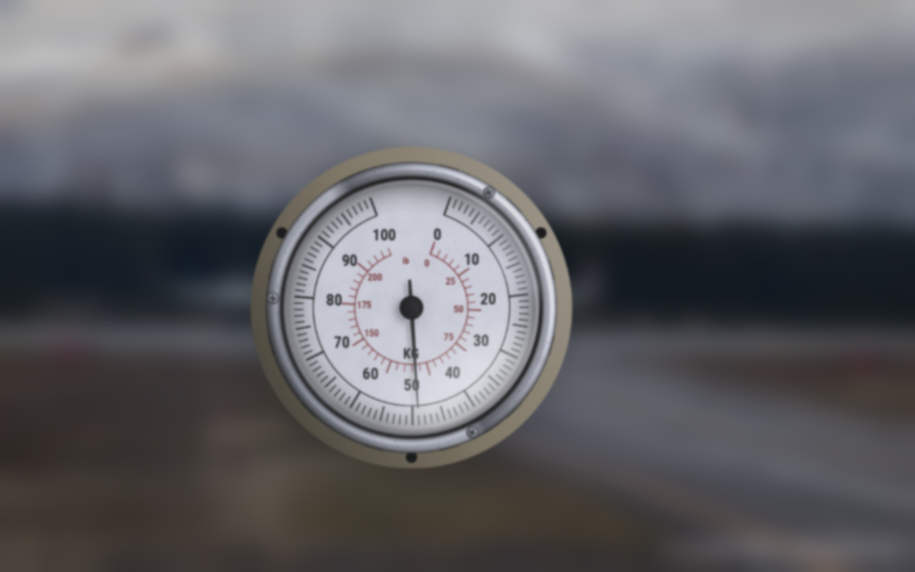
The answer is 49 kg
